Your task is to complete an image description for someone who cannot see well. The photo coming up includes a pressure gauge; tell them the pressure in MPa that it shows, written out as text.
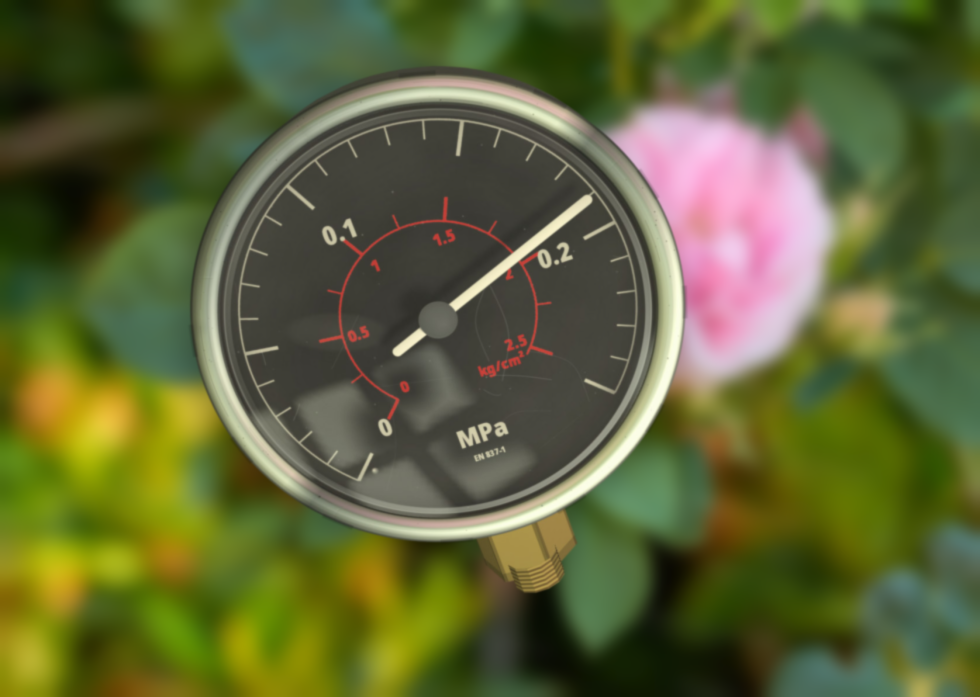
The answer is 0.19 MPa
